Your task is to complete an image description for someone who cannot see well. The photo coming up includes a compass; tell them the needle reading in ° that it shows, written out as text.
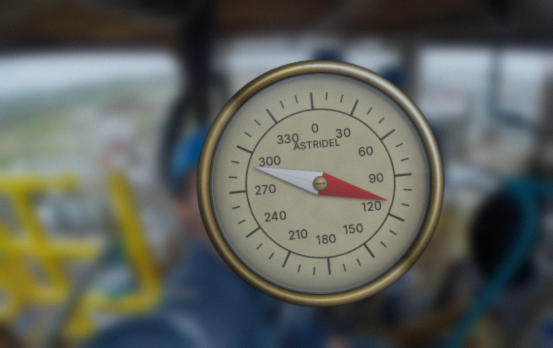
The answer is 110 °
